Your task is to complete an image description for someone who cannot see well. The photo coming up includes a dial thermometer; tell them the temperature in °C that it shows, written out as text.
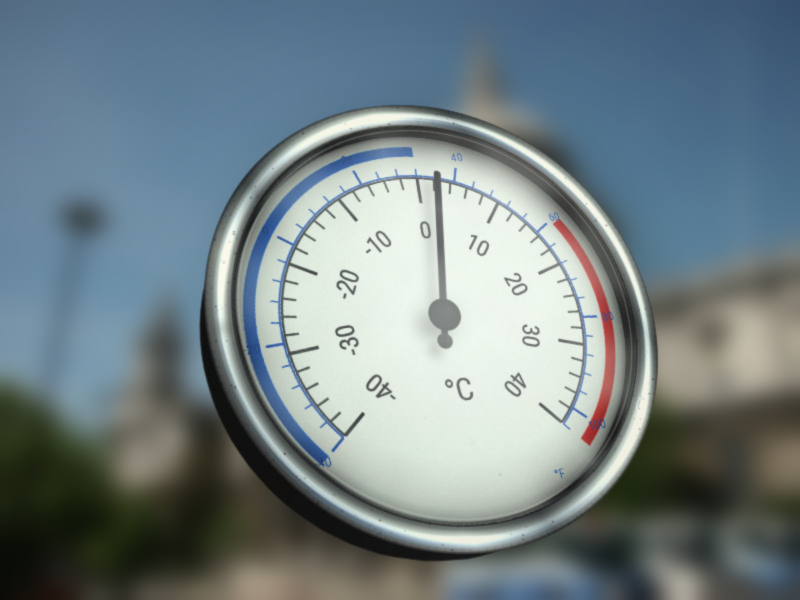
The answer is 2 °C
